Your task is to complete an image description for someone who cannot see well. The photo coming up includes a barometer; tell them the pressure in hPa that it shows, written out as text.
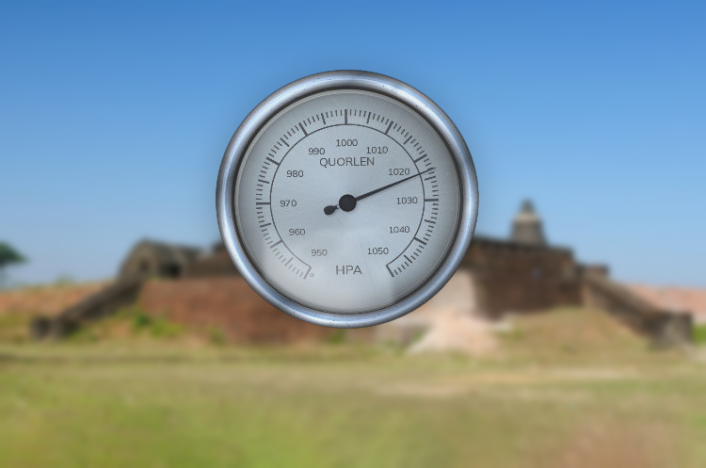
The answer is 1023 hPa
